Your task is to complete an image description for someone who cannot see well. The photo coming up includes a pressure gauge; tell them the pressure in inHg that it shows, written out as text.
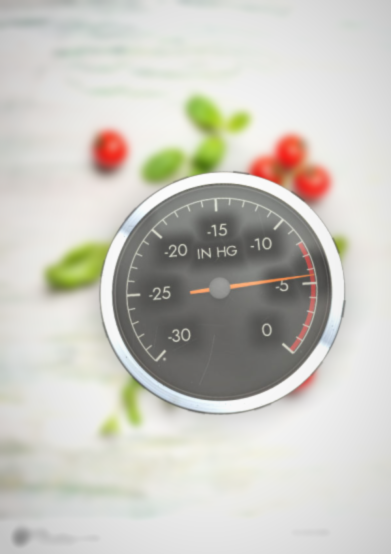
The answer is -5.5 inHg
